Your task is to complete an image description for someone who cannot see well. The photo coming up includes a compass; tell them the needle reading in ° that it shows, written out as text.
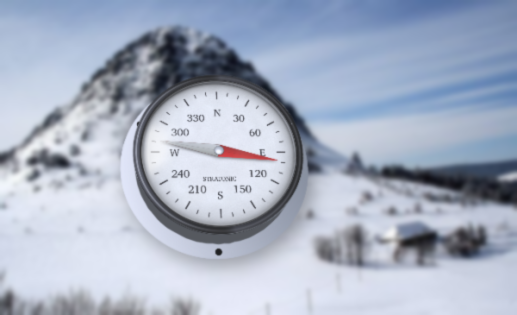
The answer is 100 °
